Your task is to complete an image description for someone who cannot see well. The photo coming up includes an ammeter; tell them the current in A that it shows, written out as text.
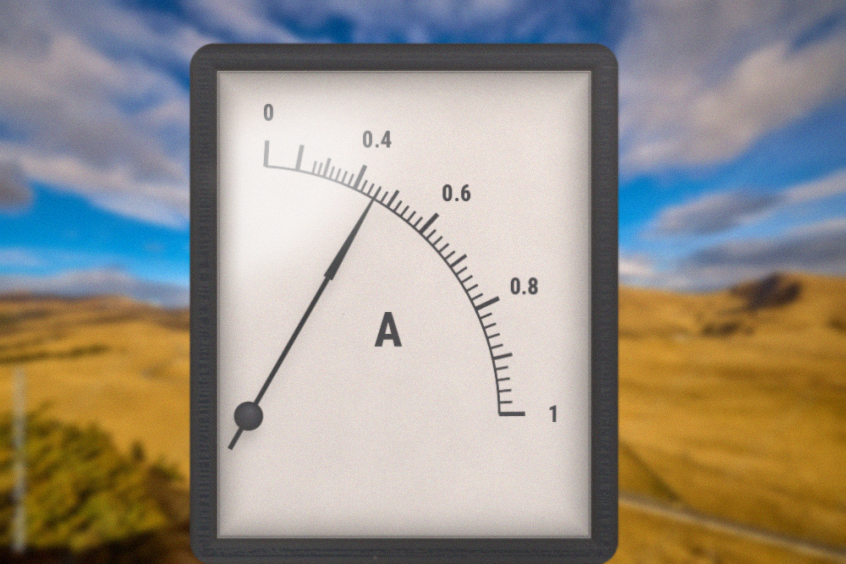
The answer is 0.46 A
